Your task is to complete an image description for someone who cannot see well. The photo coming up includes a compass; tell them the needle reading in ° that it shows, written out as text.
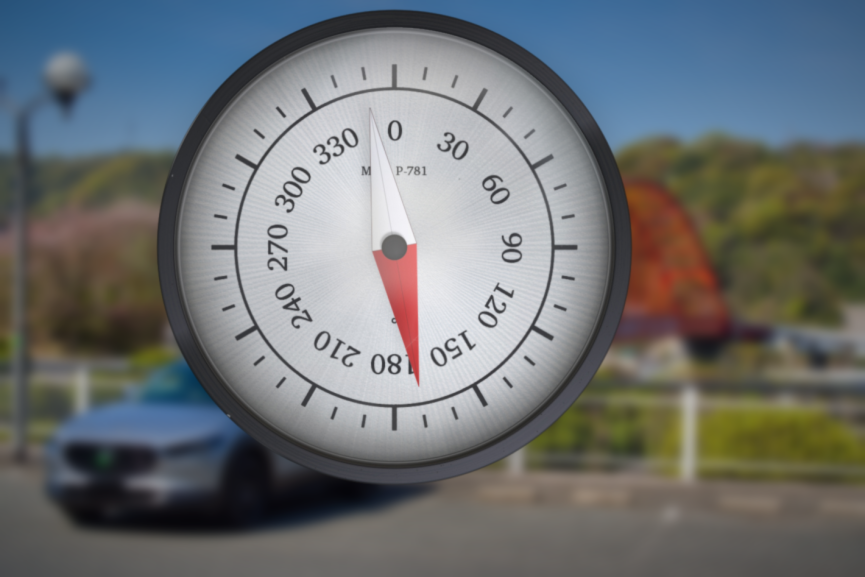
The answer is 170 °
